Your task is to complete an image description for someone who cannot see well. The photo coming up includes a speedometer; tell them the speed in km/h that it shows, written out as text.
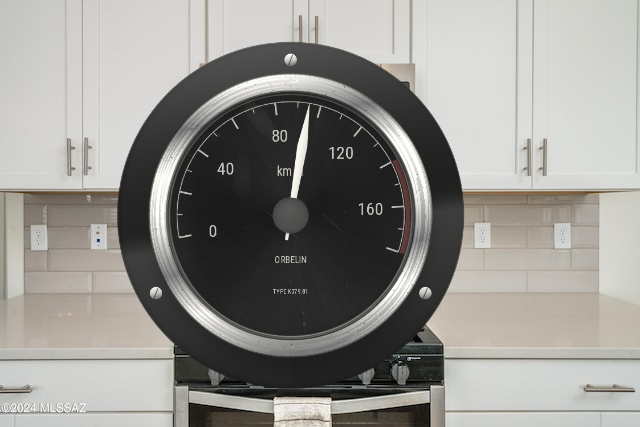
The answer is 95 km/h
